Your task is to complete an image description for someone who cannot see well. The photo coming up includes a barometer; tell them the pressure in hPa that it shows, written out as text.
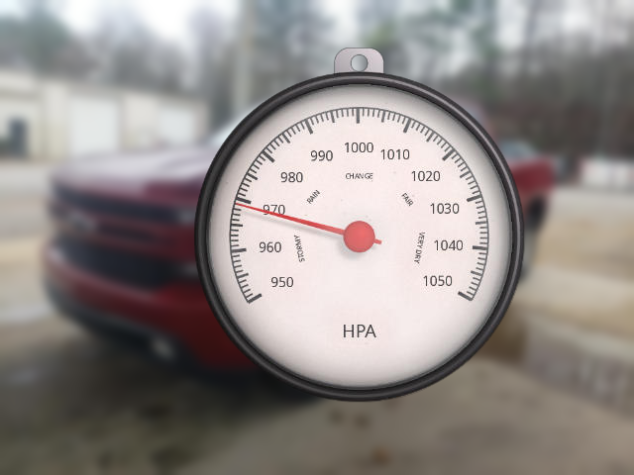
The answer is 969 hPa
